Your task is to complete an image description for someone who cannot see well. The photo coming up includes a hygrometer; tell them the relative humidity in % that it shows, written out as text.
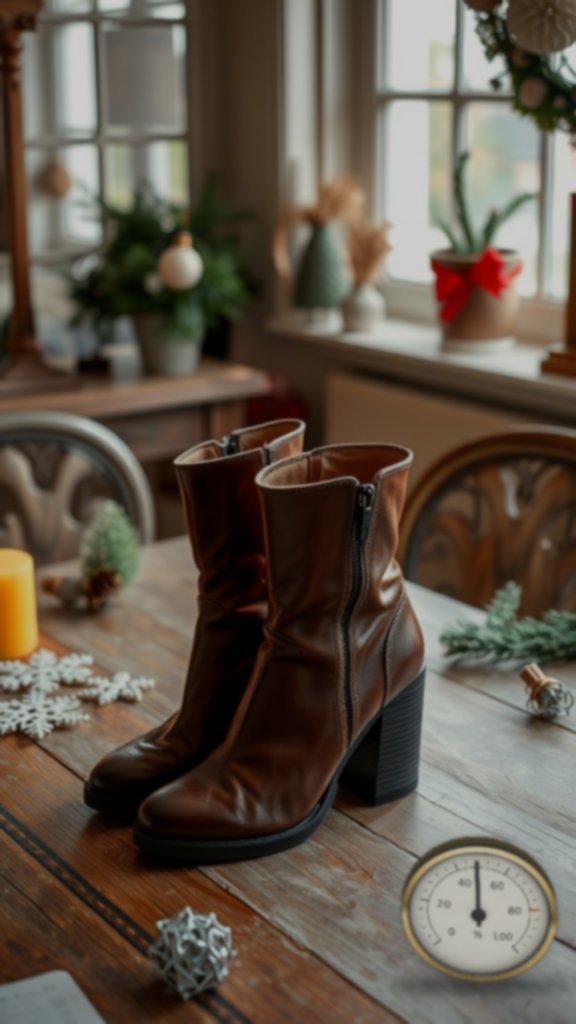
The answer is 48 %
